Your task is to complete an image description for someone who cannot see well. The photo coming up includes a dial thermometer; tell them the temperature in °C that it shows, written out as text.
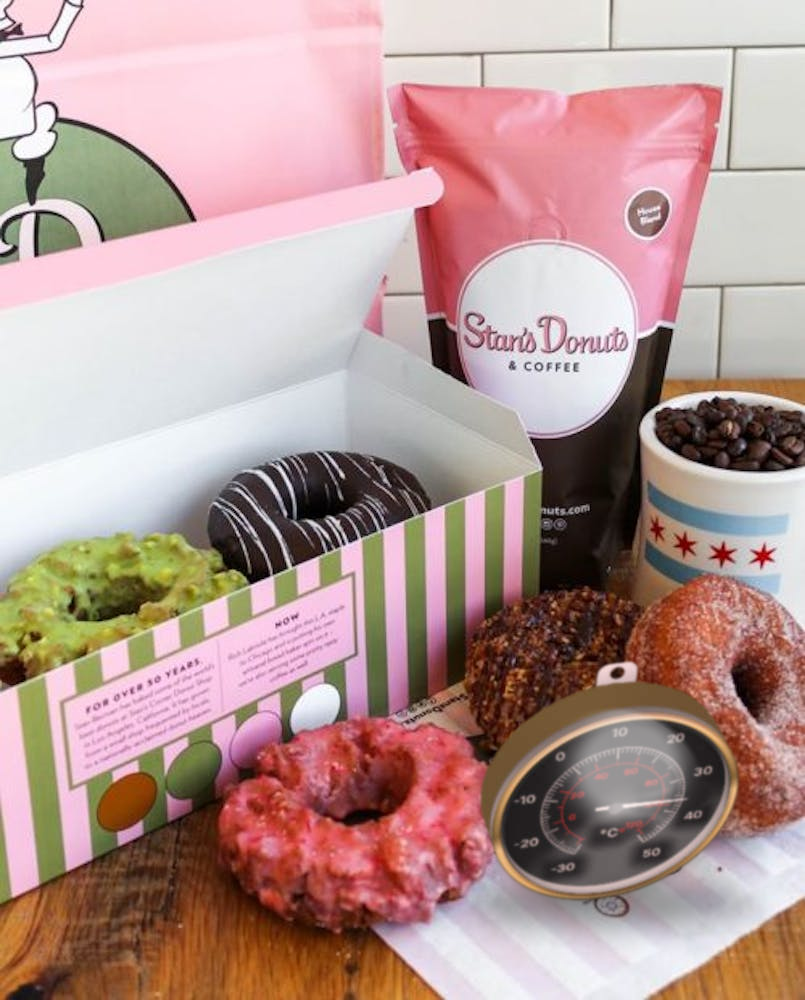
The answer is 35 °C
